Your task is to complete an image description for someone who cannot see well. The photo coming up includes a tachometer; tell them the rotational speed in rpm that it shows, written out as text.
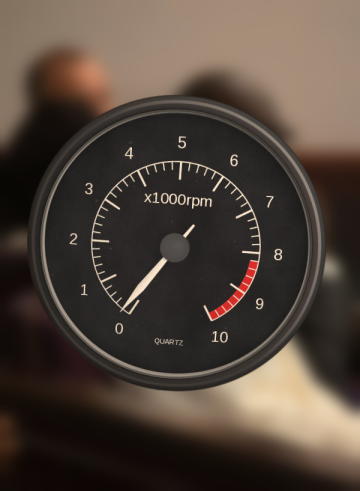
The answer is 200 rpm
